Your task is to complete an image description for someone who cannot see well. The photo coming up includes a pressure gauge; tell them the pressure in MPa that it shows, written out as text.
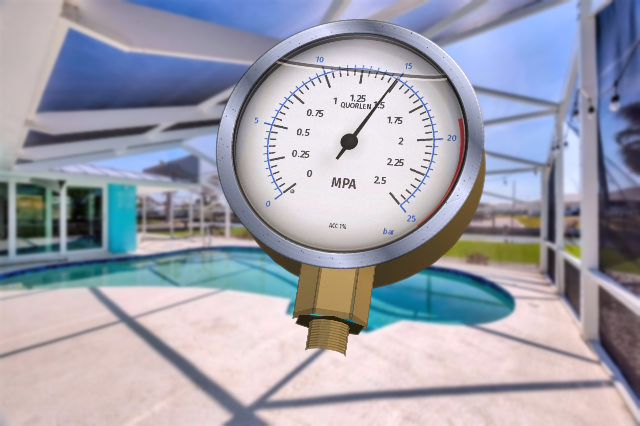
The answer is 1.5 MPa
